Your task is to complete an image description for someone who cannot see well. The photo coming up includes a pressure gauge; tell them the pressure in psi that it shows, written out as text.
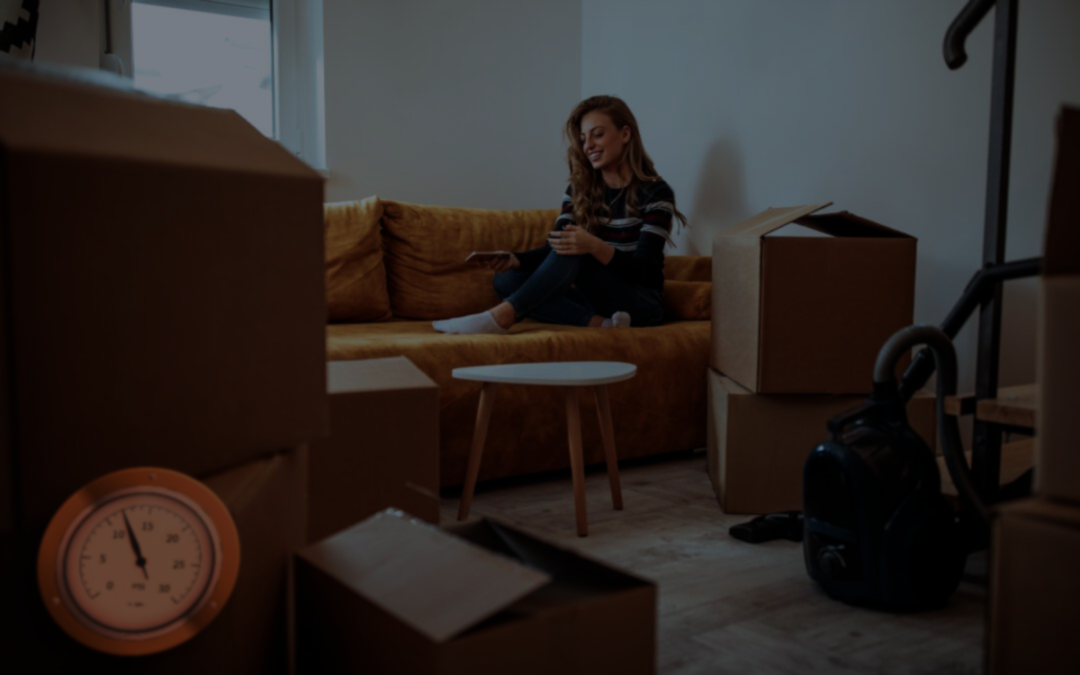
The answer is 12 psi
